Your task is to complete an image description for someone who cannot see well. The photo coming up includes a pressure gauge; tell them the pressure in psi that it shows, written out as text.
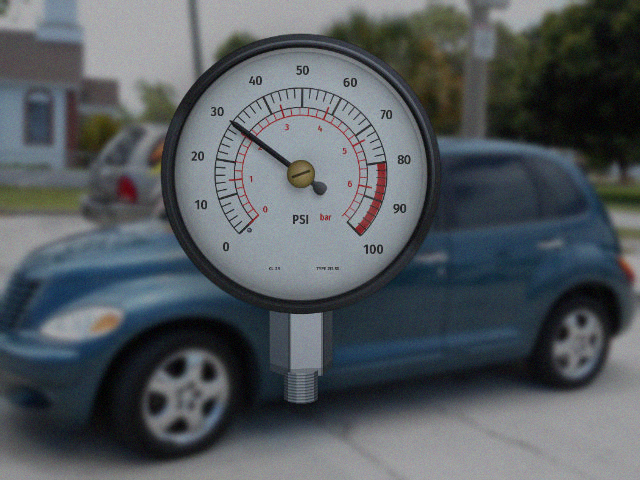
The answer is 30 psi
